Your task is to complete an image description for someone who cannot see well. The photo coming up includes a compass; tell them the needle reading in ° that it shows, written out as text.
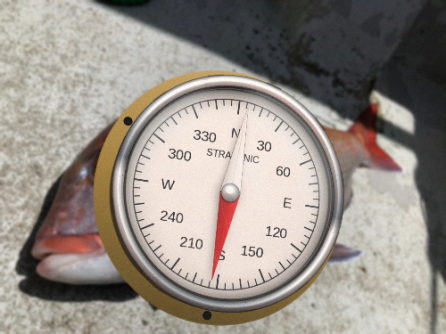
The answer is 185 °
